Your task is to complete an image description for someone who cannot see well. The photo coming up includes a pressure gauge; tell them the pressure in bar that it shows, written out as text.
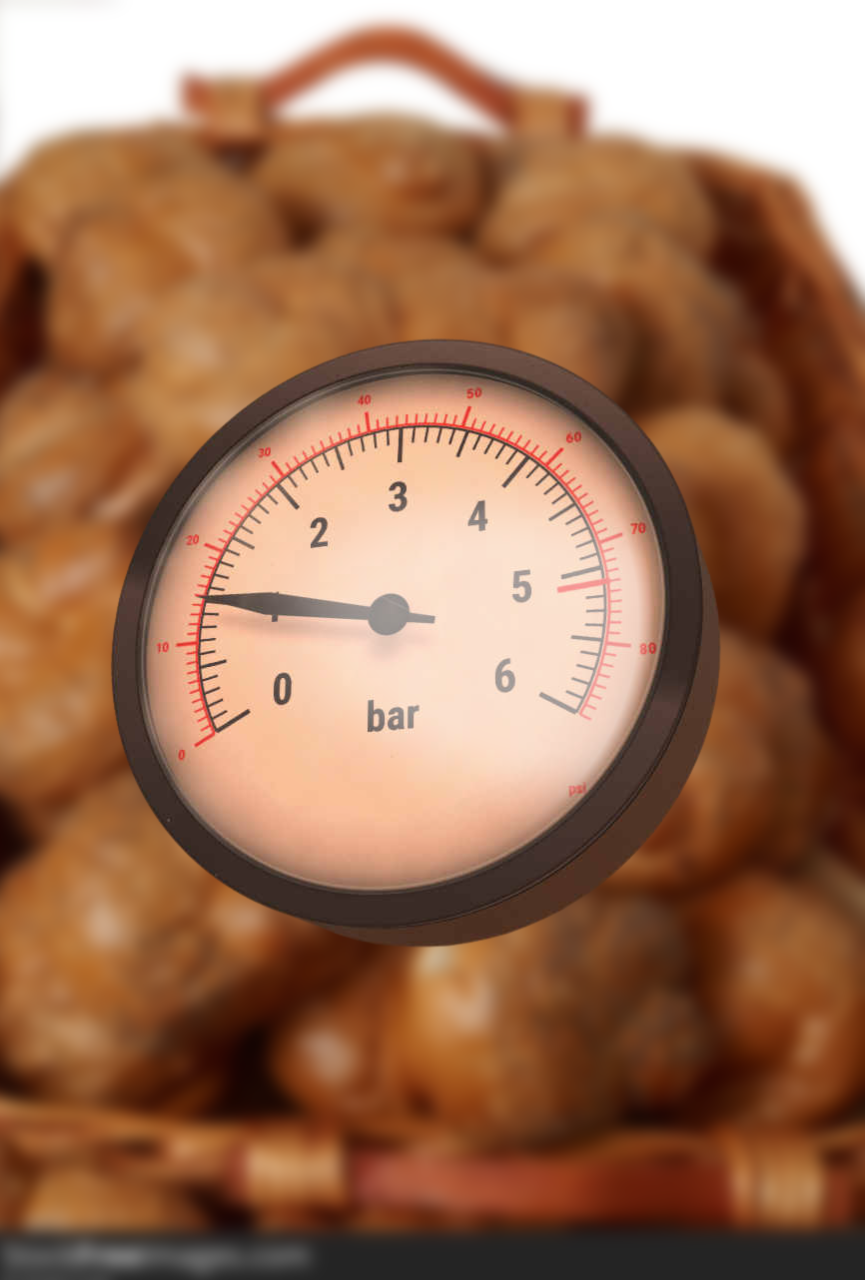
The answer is 1 bar
